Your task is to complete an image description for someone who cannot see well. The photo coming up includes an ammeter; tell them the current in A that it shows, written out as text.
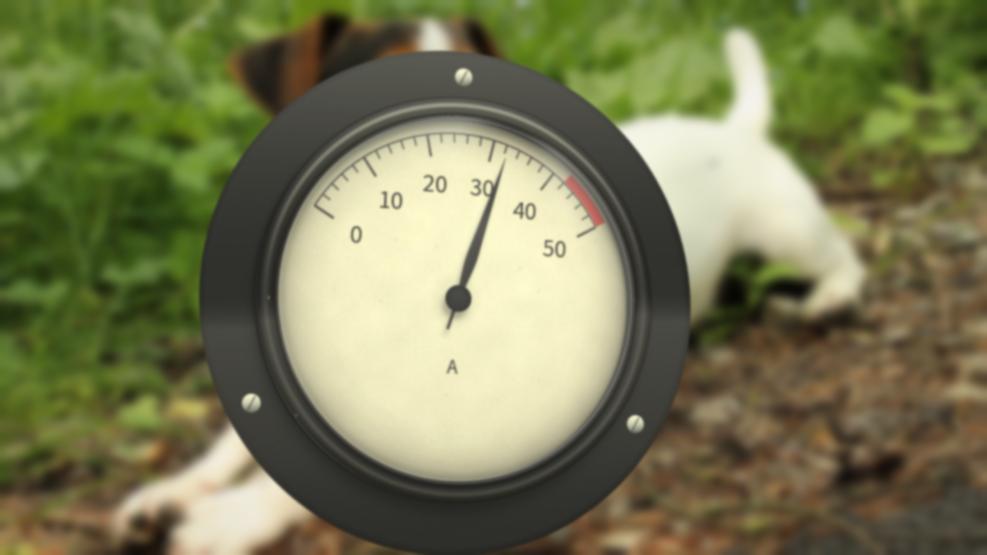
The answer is 32 A
